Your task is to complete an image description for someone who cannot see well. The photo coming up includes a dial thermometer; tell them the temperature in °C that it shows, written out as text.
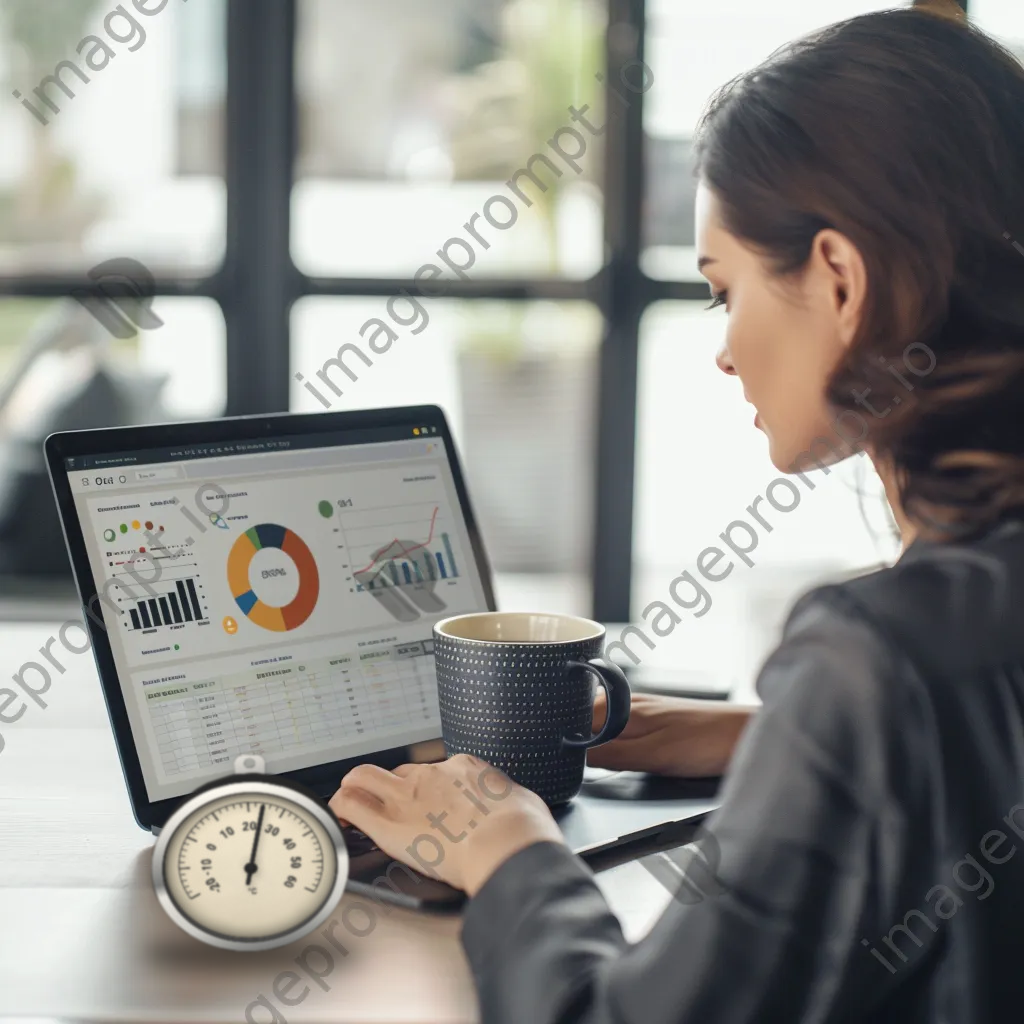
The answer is 24 °C
